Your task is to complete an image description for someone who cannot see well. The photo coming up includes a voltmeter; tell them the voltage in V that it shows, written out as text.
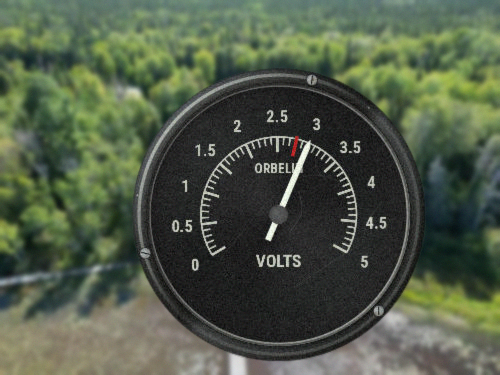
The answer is 3 V
